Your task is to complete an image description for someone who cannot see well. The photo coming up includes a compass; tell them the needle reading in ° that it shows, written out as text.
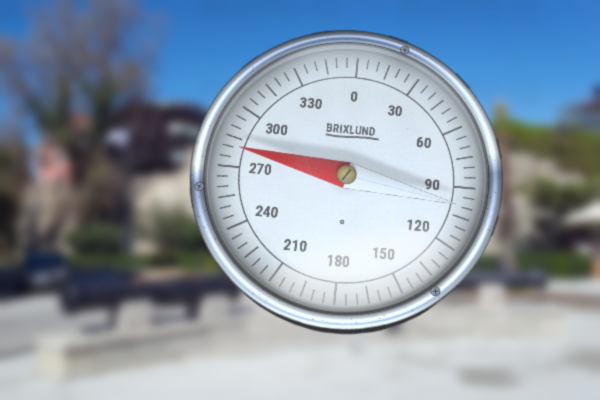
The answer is 280 °
